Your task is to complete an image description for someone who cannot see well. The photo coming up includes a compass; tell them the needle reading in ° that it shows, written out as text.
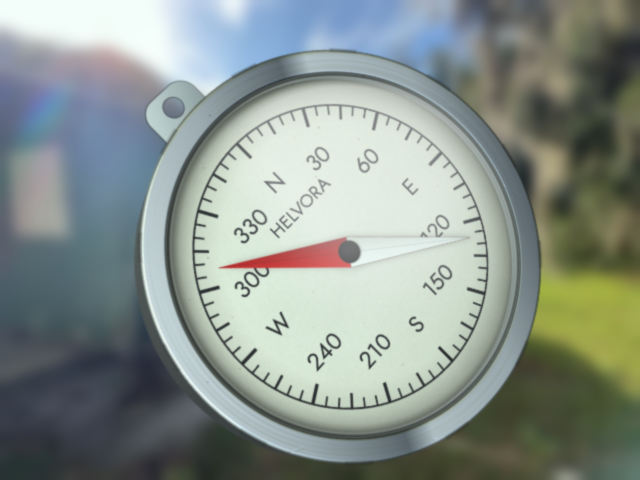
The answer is 307.5 °
